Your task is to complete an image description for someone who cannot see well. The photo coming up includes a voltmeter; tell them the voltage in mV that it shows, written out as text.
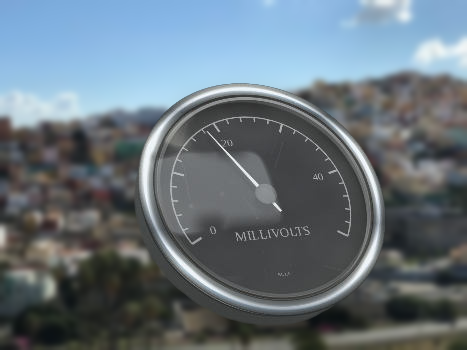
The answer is 18 mV
